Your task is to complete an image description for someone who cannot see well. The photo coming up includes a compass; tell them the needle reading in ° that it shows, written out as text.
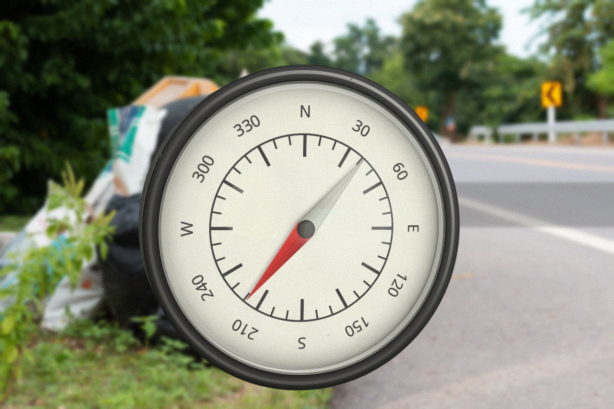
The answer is 220 °
